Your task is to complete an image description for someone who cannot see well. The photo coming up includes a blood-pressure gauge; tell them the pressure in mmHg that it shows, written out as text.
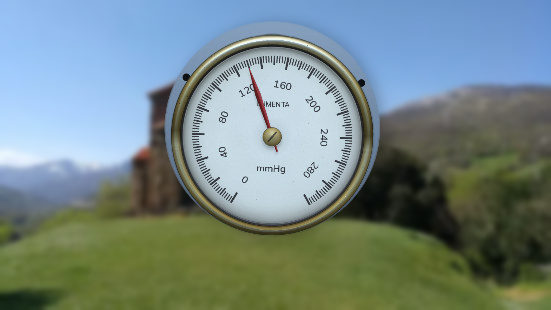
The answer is 130 mmHg
